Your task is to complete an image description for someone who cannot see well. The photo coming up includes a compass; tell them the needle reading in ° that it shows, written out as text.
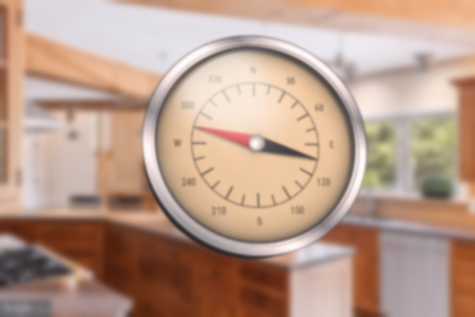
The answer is 285 °
